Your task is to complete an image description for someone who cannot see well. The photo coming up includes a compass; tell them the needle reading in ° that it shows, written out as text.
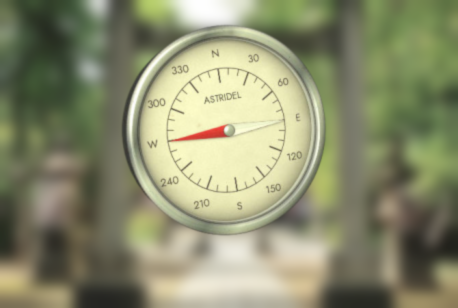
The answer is 270 °
